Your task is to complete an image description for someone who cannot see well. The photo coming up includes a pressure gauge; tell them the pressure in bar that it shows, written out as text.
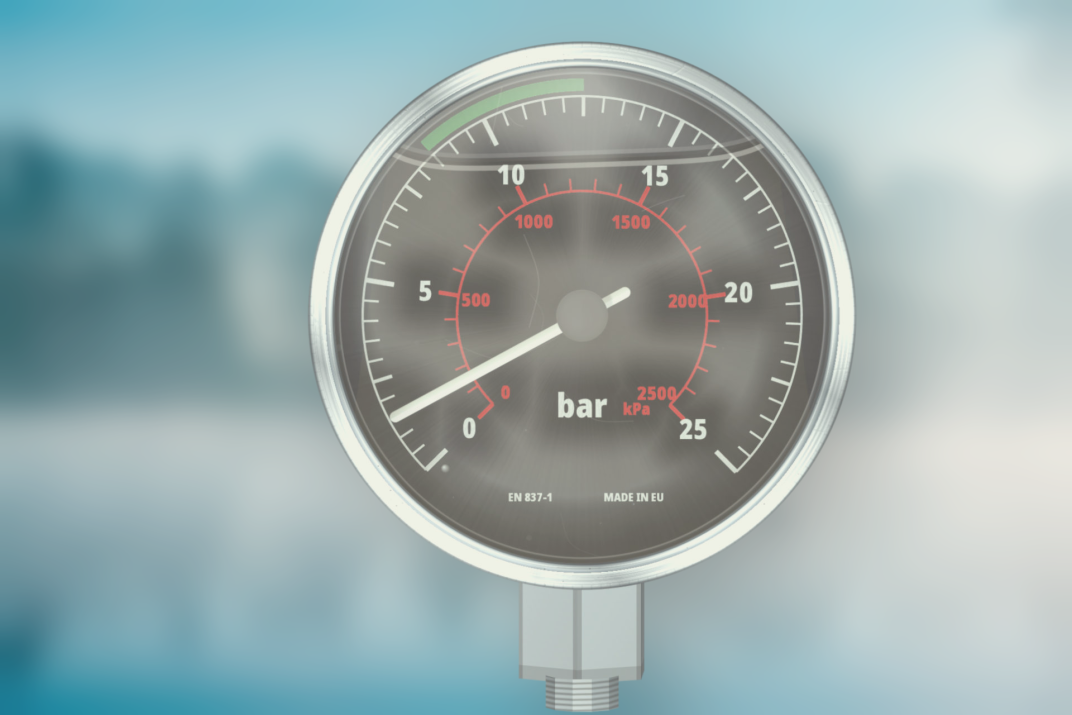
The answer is 1.5 bar
